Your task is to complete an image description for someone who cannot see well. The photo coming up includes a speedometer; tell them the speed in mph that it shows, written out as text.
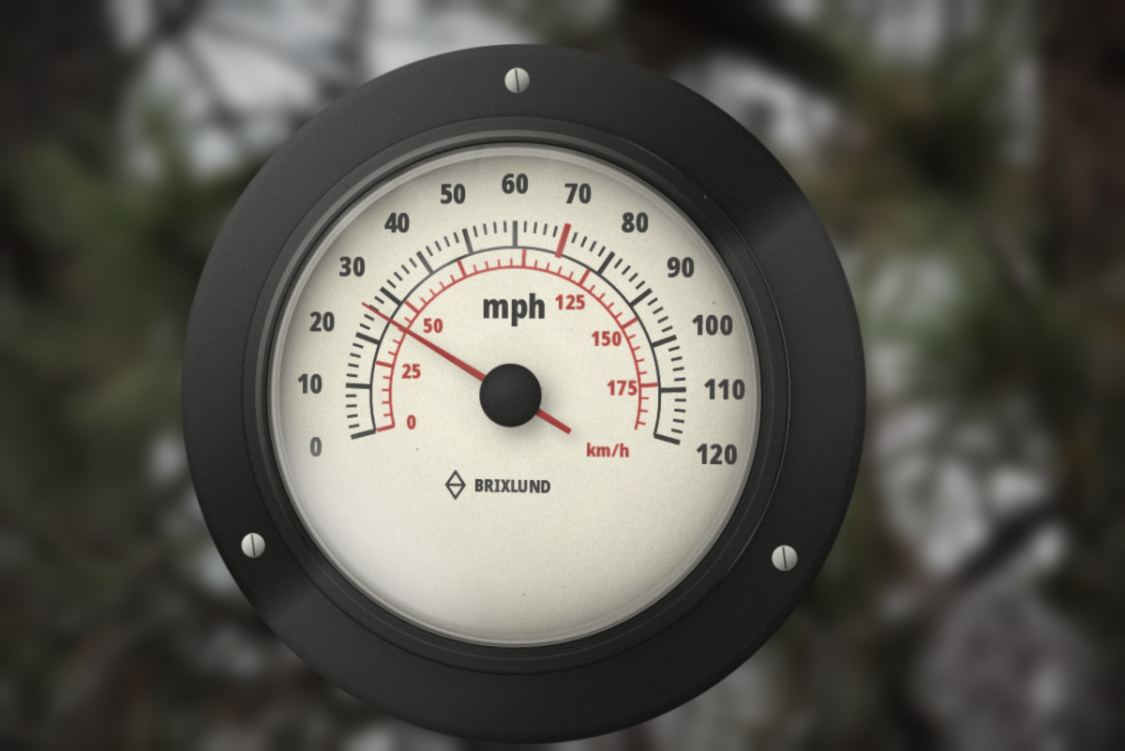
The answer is 26 mph
